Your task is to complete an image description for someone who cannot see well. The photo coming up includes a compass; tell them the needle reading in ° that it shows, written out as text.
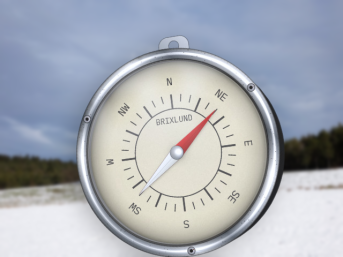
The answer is 50 °
